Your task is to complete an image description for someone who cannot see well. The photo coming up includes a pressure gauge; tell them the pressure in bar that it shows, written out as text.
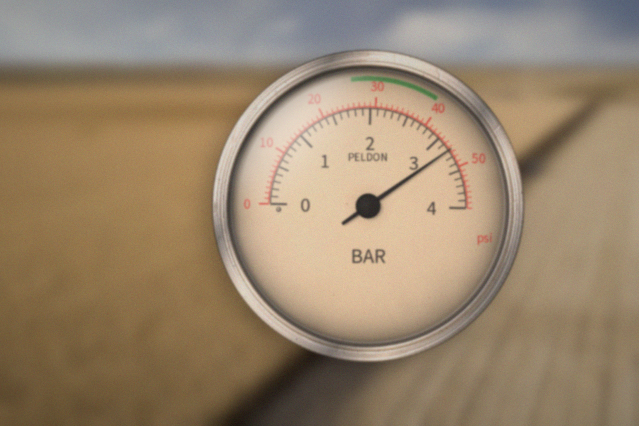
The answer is 3.2 bar
